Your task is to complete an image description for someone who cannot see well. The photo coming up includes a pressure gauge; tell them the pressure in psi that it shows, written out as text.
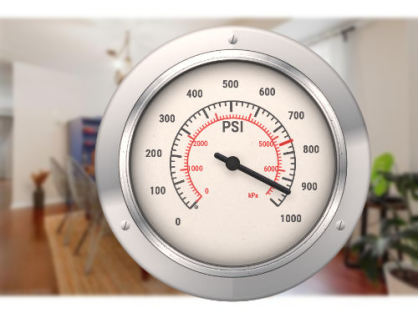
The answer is 940 psi
